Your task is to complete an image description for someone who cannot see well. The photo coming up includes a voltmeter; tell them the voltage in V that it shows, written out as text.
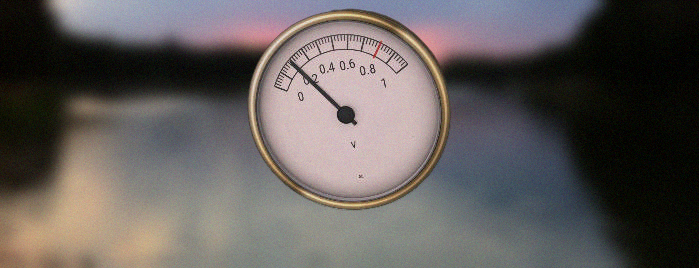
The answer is 0.2 V
